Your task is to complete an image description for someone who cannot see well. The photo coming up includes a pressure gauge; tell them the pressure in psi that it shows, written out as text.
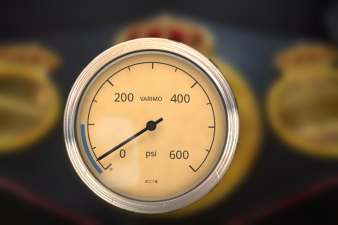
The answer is 25 psi
